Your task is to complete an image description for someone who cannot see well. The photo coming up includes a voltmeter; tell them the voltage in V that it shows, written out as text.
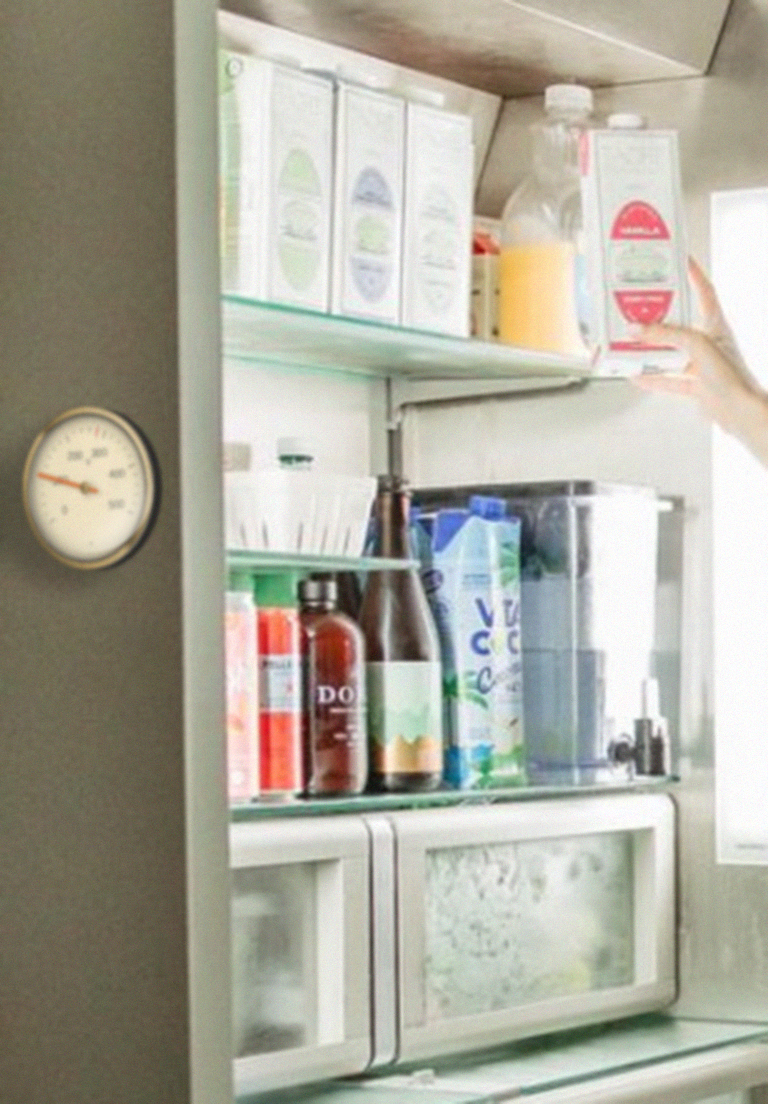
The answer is 100 V
